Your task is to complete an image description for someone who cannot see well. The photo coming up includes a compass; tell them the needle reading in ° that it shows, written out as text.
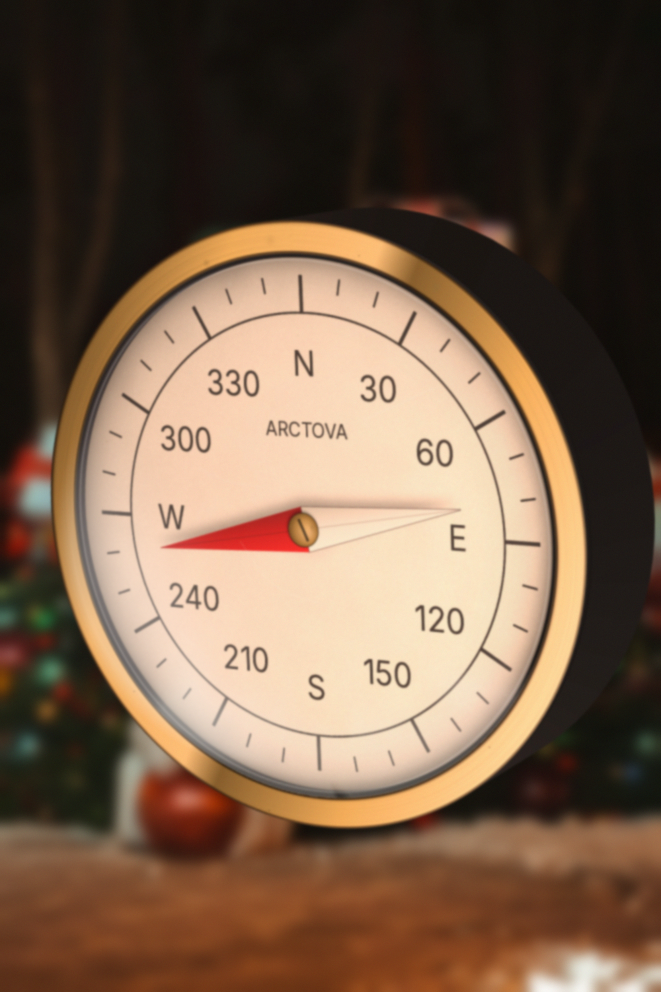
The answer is 260 °
